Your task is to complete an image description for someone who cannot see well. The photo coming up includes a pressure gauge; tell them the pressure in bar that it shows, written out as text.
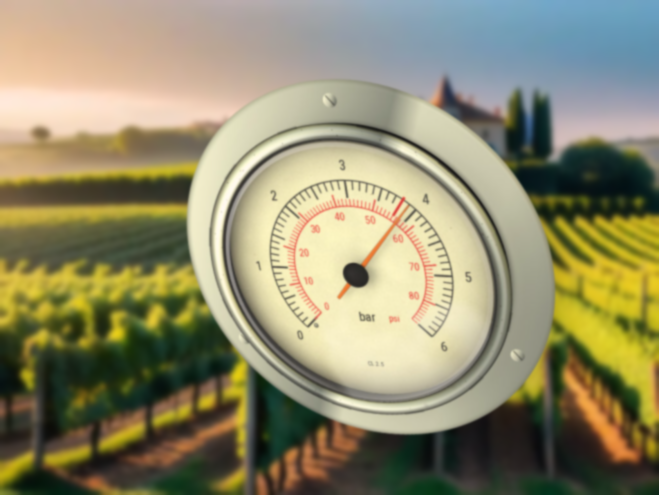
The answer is 3.9 bar
